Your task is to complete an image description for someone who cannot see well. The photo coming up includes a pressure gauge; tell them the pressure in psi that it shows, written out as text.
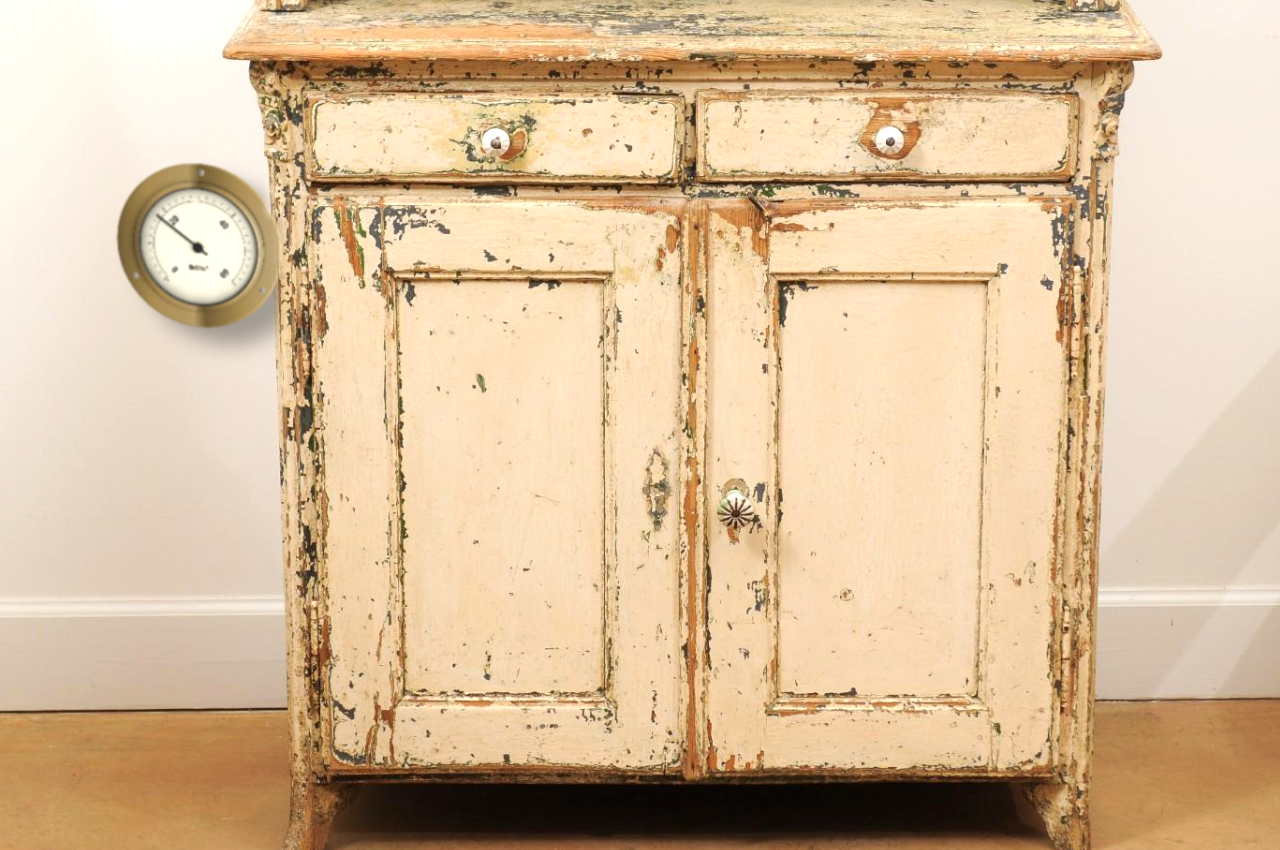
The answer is 18 psi
